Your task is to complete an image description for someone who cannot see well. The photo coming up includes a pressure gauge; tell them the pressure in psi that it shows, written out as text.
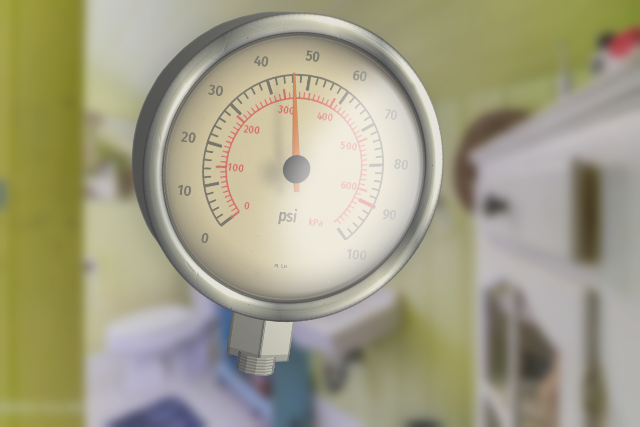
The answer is 46 psi
